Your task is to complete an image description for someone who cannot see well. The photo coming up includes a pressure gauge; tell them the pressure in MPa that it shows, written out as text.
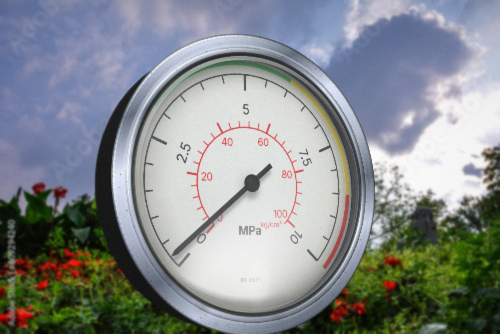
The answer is 0.25 MPa
